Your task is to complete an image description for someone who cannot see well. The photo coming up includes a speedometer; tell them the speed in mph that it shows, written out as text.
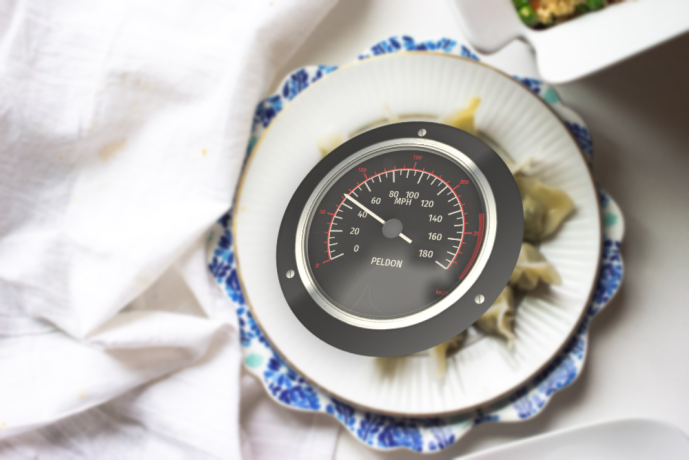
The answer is 45 mph
